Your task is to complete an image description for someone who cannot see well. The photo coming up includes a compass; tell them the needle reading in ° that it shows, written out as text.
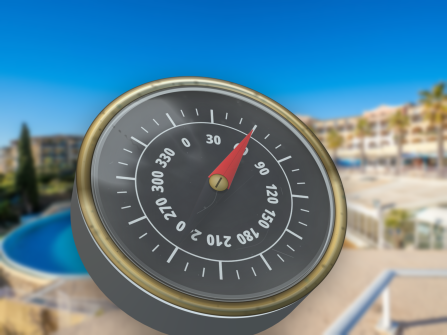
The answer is 60 °
